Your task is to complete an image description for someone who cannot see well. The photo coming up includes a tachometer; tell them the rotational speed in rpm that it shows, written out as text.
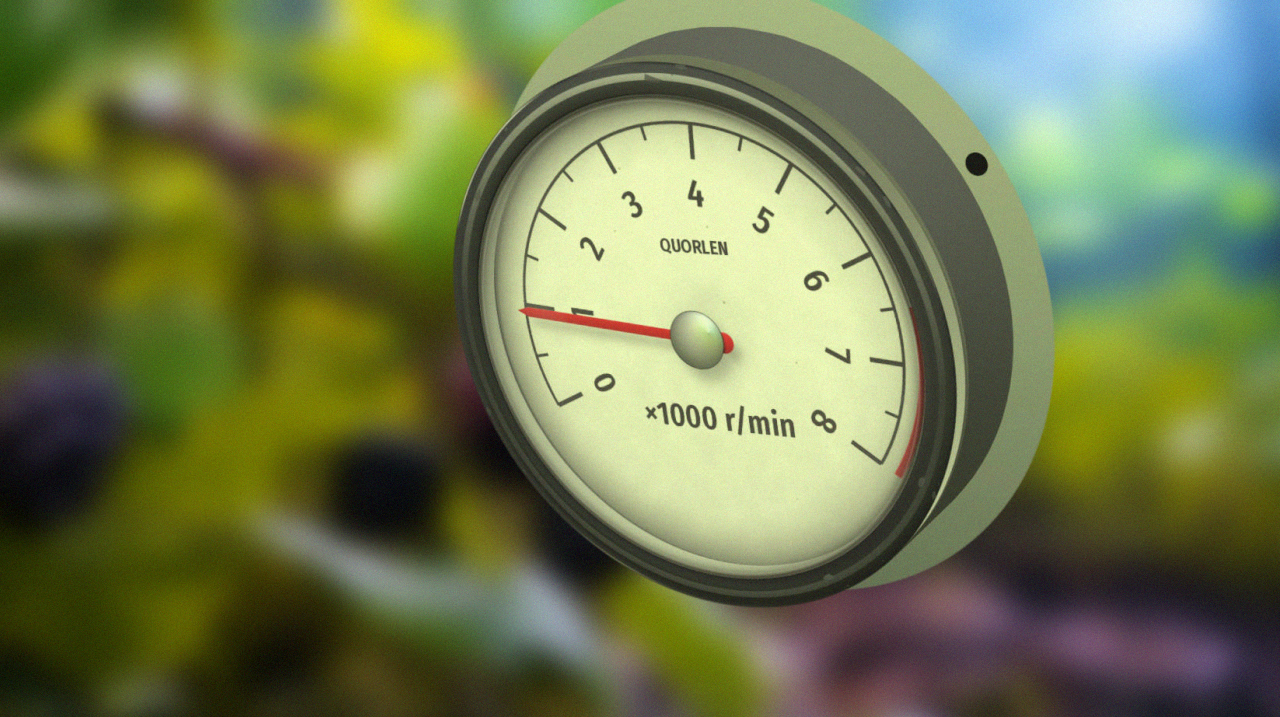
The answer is 1000 rpm
